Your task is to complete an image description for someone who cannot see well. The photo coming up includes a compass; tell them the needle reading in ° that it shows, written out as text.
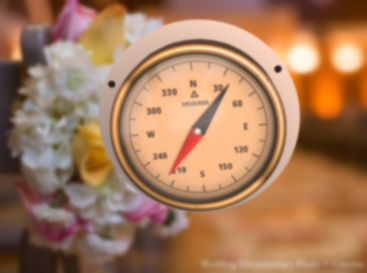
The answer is 217.5 °
